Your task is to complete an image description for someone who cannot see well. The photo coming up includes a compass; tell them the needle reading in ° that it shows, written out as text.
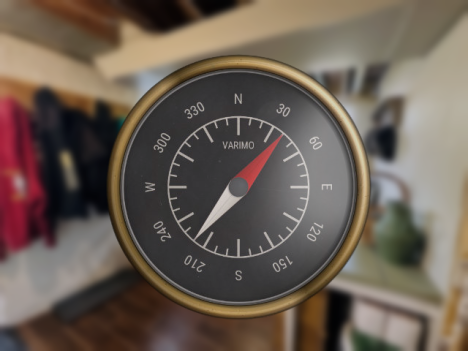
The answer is 40 °
